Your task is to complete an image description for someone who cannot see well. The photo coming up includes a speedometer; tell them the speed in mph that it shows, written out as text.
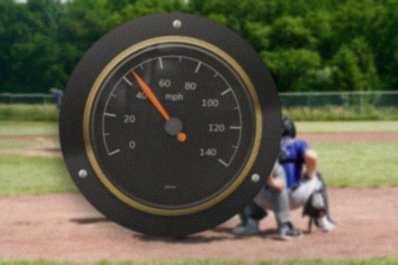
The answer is 45 mph
